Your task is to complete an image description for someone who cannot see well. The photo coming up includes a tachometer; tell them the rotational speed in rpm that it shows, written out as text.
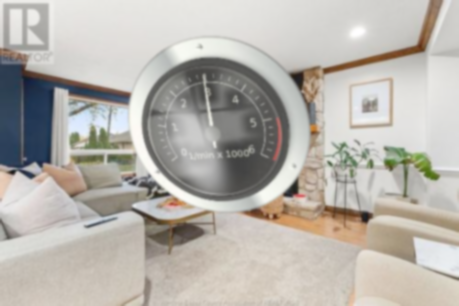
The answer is 3000 rpm
